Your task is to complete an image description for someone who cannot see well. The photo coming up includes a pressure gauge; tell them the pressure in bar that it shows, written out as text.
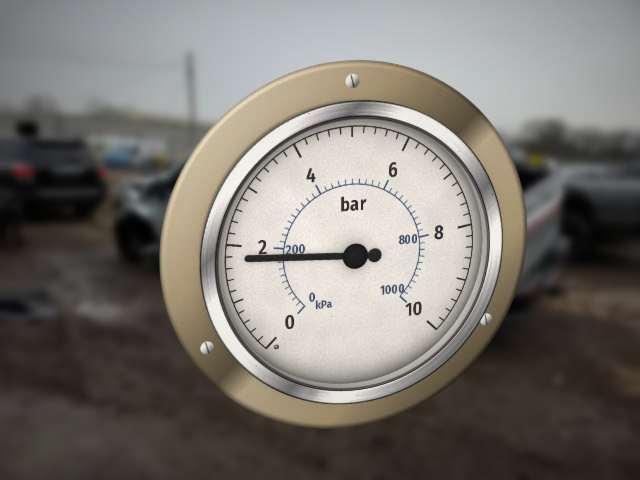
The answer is 1.8 bar
